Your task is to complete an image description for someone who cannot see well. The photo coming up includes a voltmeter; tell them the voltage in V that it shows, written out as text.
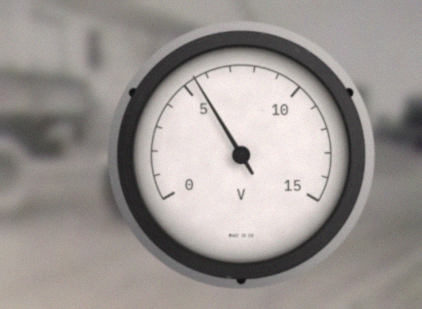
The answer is 5.5 V
